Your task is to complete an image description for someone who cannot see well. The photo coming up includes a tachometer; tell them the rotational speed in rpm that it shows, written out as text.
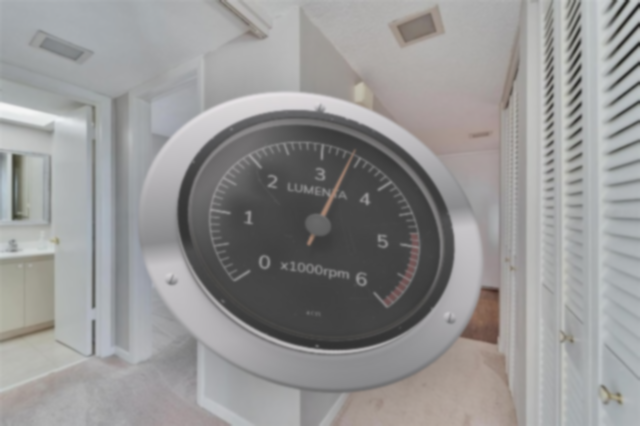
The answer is 3400 rpm
